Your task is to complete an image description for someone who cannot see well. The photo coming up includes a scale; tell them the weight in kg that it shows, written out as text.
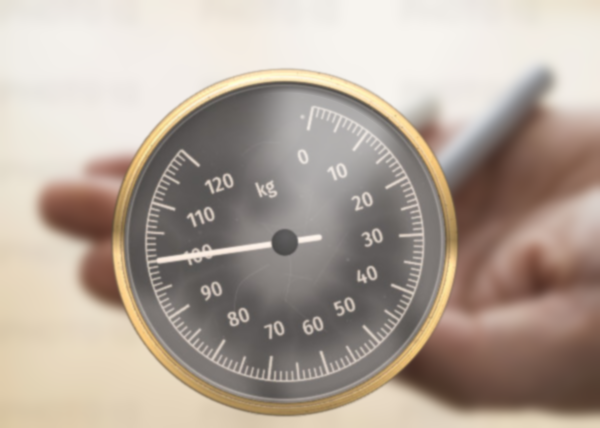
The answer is 100 kg
